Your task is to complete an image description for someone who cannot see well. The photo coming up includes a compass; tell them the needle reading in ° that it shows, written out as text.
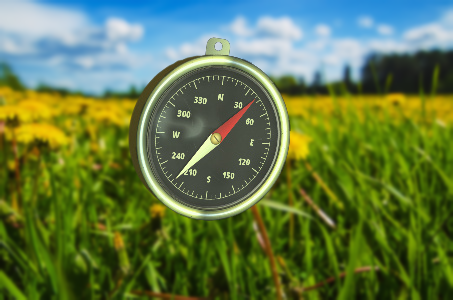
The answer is 40 °
